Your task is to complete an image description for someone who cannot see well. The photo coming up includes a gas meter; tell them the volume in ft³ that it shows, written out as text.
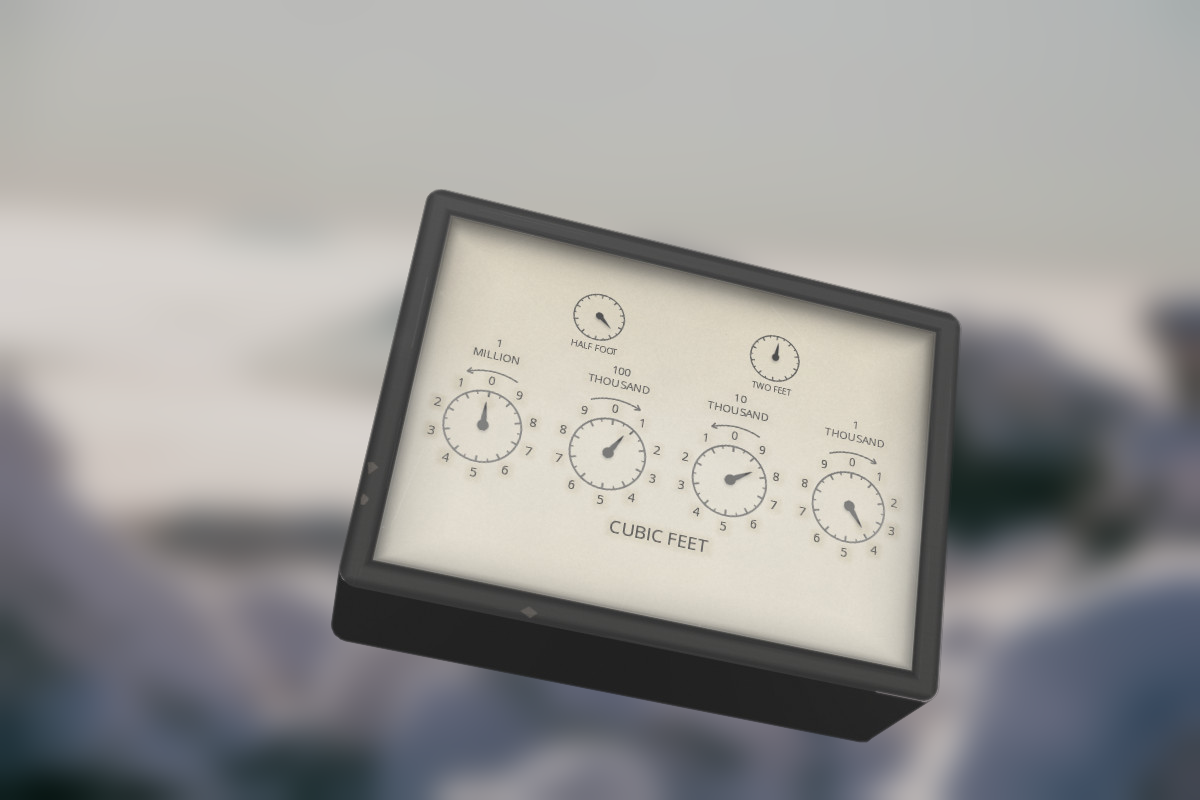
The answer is 8400 ft³
